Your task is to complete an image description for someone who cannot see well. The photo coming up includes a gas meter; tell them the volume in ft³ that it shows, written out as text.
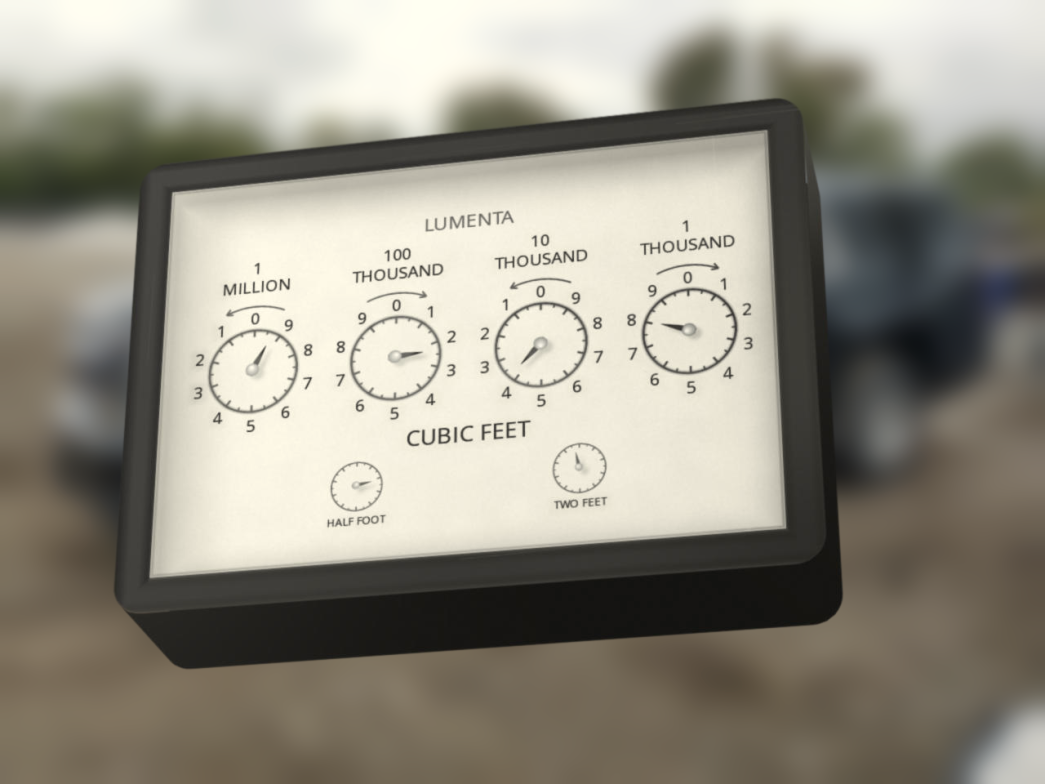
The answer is 923800 ft³
